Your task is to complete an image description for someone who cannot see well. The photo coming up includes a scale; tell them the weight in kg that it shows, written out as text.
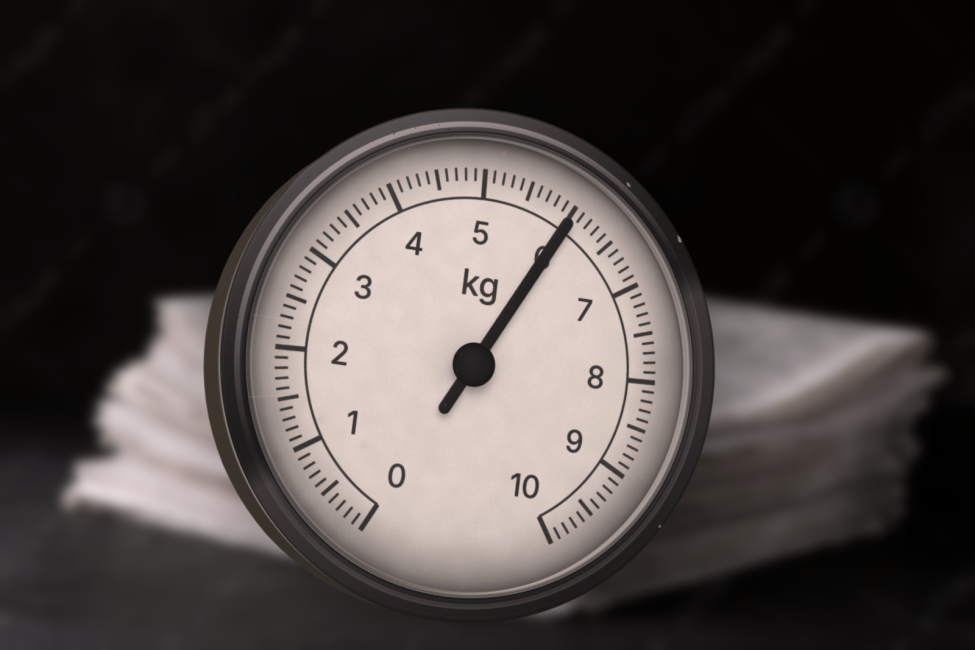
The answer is 6 kg
